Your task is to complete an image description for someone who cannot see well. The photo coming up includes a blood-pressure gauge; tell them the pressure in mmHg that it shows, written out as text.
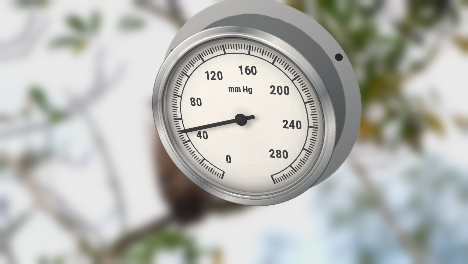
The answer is 50 mmHg
